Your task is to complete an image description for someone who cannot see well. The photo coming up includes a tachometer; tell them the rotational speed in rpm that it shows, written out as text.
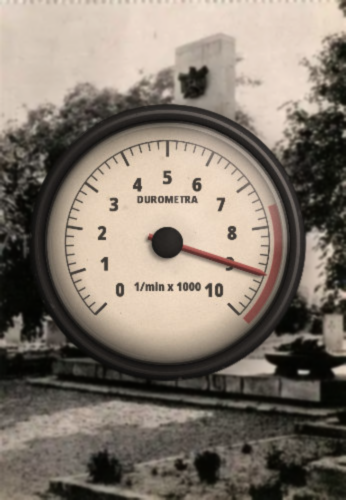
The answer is 9000 rpm
